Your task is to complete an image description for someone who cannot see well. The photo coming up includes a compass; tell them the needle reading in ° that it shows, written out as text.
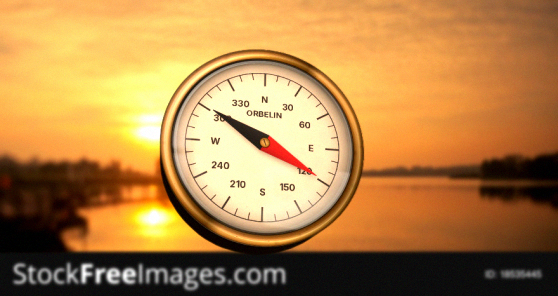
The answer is 120 °
